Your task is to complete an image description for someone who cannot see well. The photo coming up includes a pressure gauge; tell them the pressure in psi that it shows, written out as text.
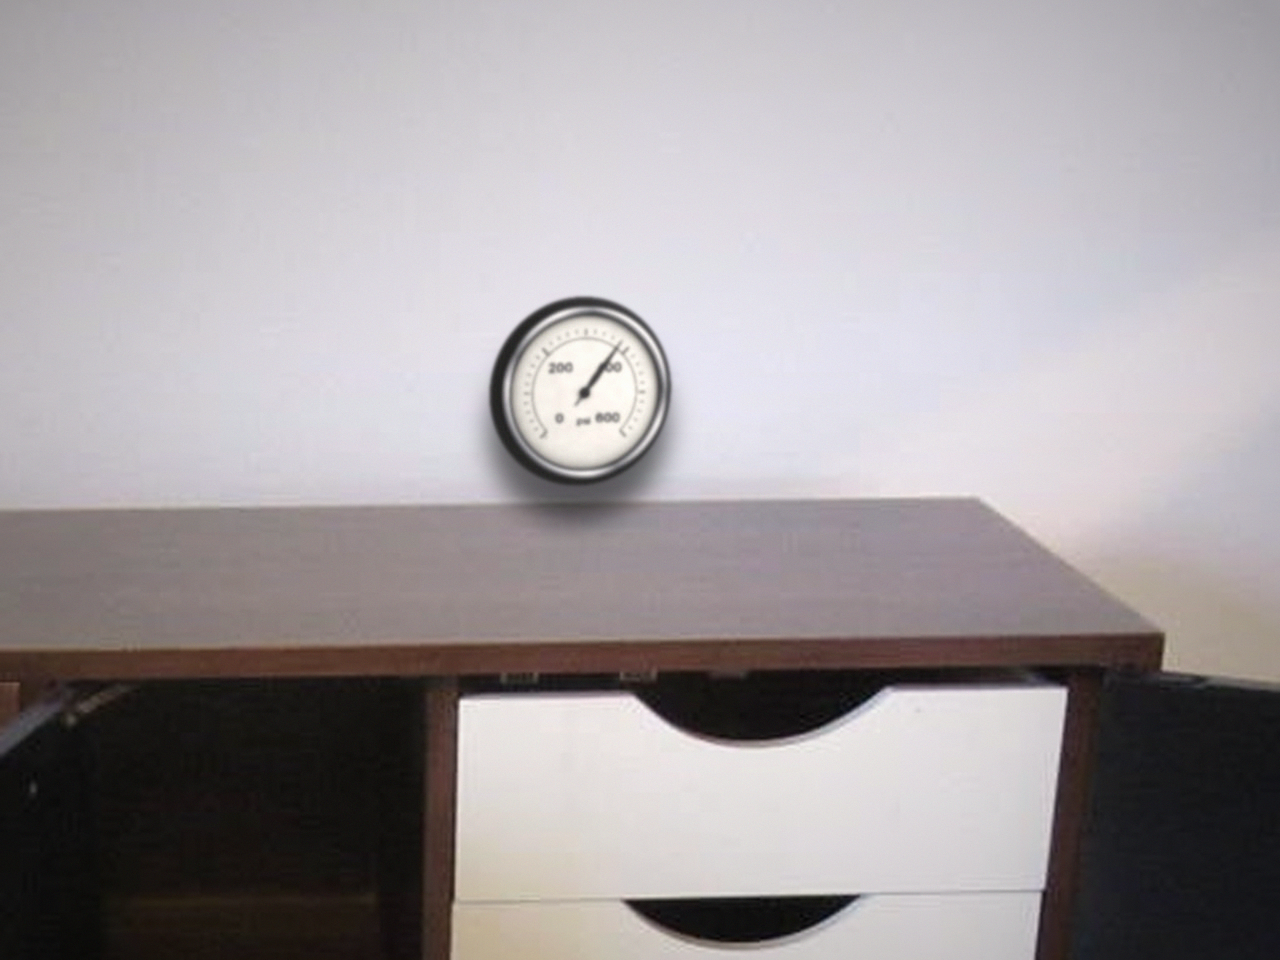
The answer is 380 psi
